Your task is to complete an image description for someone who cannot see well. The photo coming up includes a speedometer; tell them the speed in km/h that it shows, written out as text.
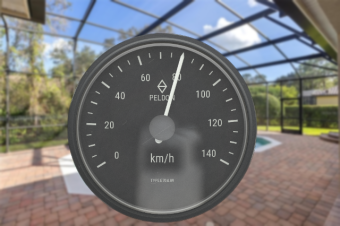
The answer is 80 km/h
